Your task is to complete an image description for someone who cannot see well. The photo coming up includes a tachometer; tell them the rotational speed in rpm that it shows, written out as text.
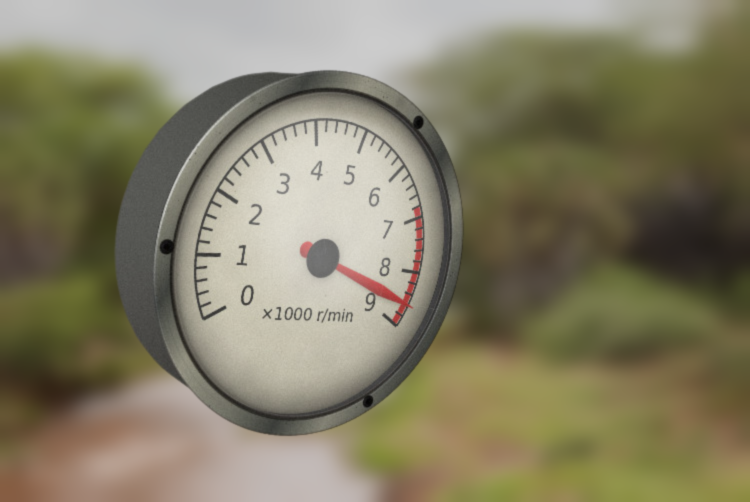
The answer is 8600 rpm
